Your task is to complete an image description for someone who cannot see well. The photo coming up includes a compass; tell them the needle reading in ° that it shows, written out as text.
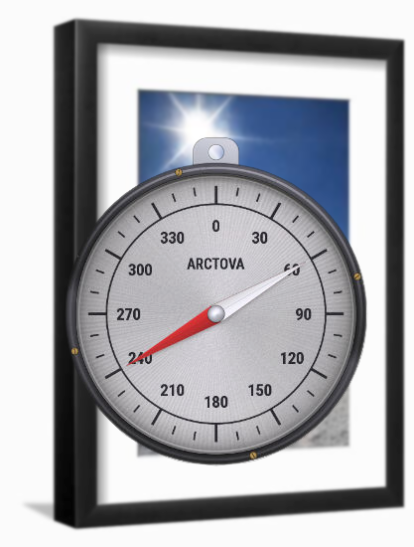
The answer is 240 °
